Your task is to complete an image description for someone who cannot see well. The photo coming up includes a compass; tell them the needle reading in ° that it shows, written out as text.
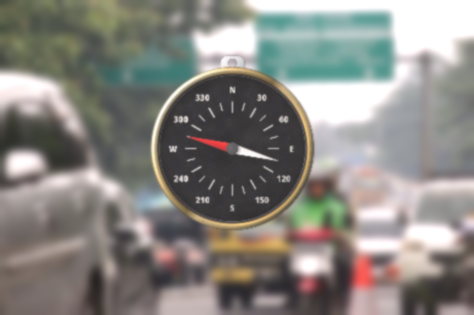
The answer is 285 °
